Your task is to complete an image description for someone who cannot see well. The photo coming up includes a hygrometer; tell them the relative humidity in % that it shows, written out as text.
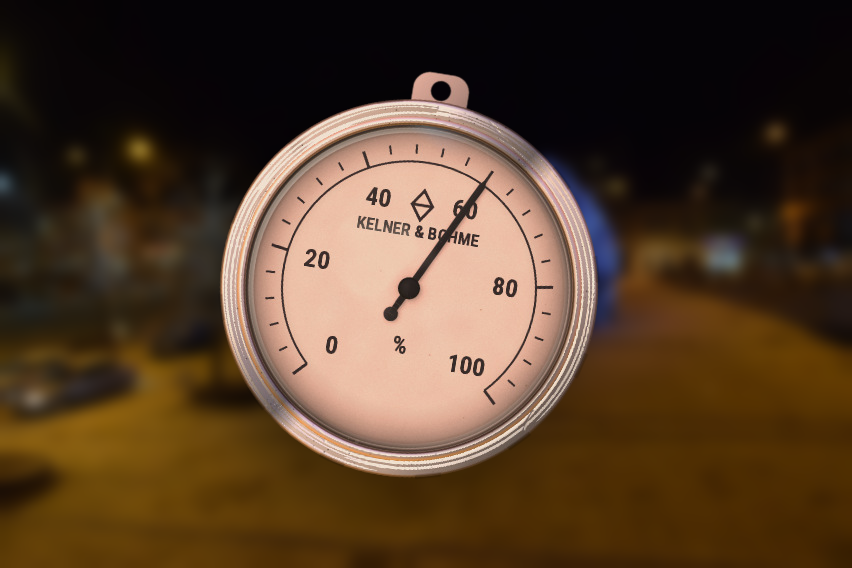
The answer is 60 %
